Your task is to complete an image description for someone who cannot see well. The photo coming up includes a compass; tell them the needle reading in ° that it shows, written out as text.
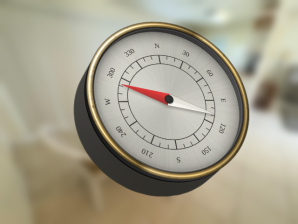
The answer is 290 °
